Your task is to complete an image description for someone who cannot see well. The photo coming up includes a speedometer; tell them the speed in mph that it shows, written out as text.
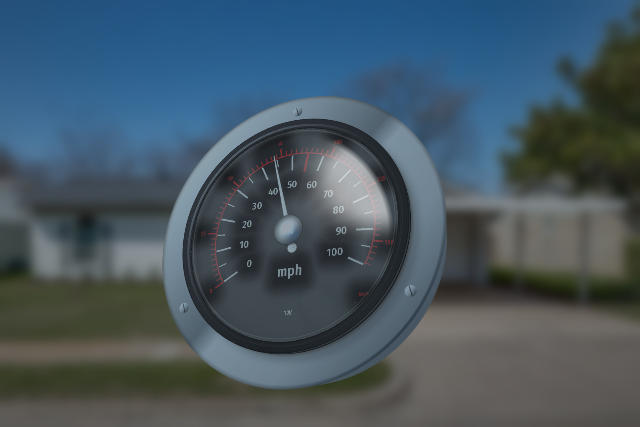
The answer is 45 mph
